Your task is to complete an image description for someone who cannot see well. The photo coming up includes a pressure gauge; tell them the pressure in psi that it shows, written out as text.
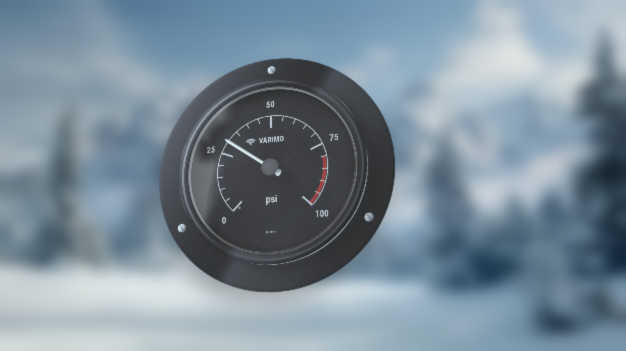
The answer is 30 psi
